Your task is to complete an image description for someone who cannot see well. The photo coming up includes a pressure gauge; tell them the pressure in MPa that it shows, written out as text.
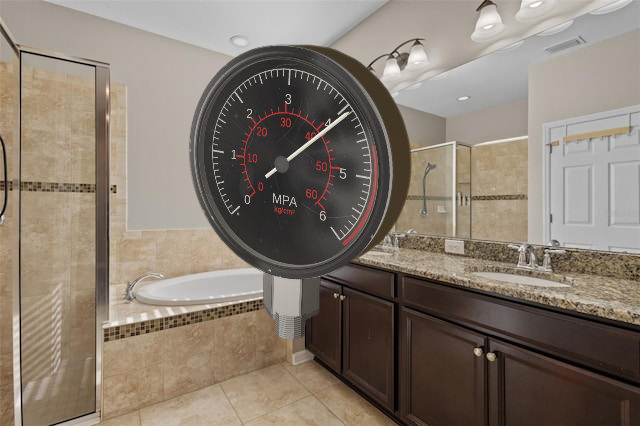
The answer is 4.1 MPa
